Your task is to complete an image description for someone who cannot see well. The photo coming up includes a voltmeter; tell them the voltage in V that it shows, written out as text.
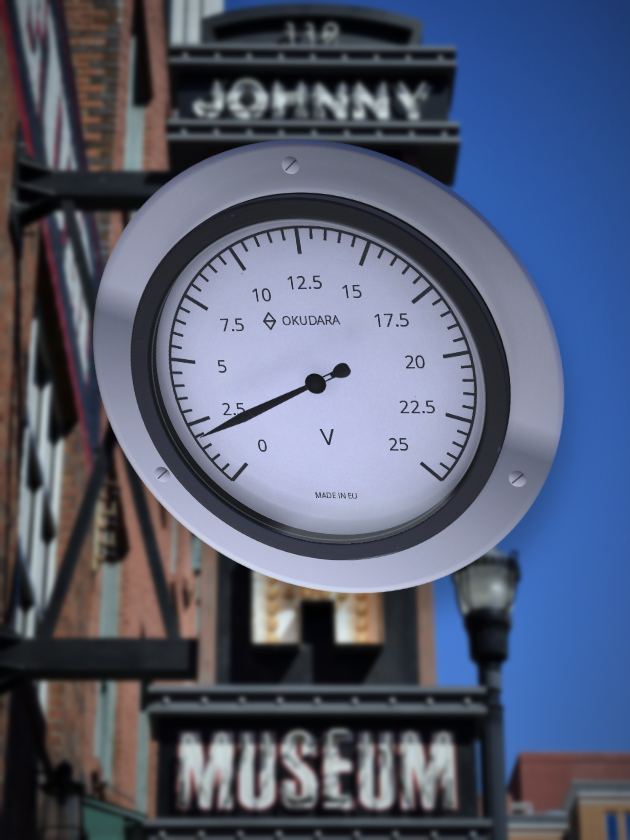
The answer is 2 V
